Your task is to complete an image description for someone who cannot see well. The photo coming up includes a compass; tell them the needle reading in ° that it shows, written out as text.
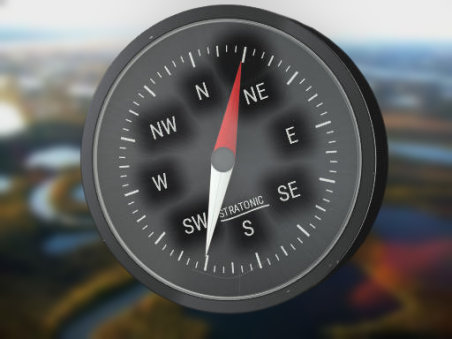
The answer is 30 °
